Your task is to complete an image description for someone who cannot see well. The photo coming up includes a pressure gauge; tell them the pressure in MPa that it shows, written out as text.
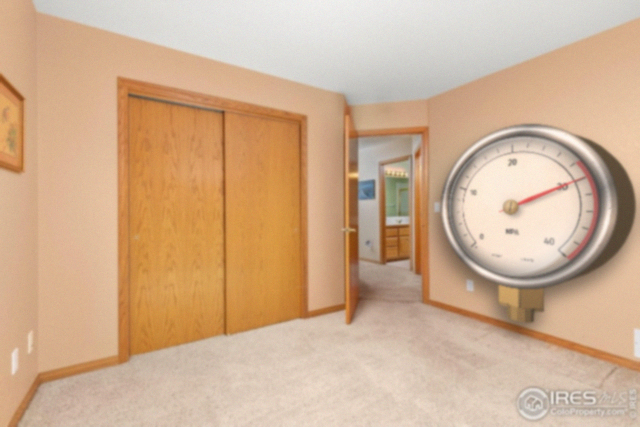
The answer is 30 MPa
